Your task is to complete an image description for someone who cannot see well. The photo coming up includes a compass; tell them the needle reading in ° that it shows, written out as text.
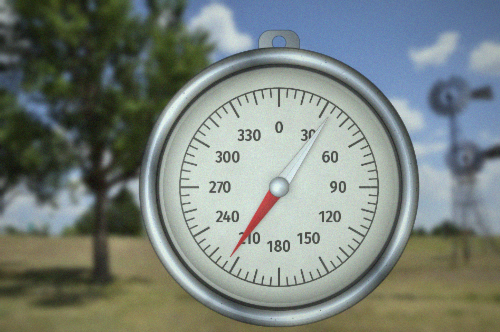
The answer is 215 °
